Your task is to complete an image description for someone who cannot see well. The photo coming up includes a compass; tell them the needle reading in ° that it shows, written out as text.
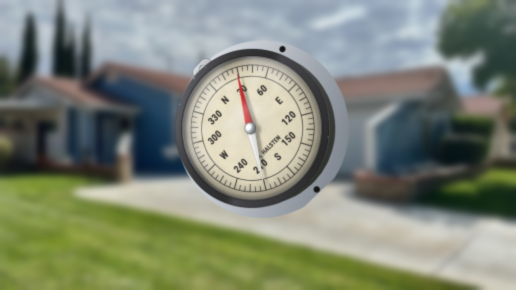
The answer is 30 °
